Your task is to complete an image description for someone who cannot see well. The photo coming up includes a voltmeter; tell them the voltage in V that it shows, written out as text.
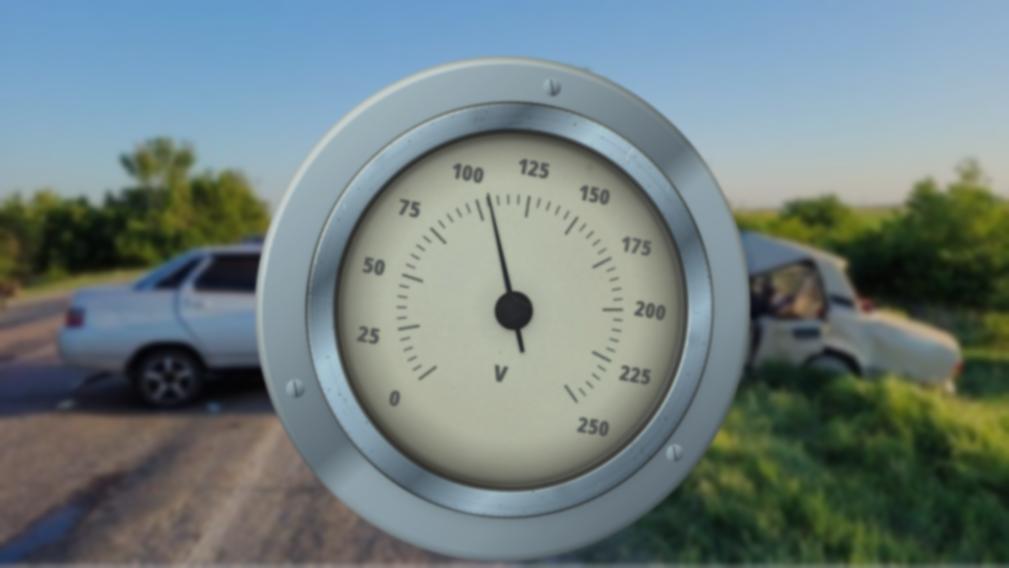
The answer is 105 V
